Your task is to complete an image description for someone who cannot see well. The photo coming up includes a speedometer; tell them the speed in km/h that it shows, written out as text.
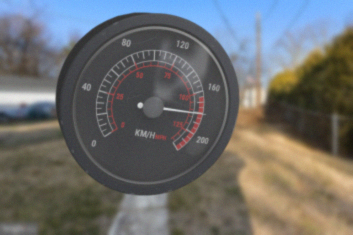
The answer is 180 km/h
